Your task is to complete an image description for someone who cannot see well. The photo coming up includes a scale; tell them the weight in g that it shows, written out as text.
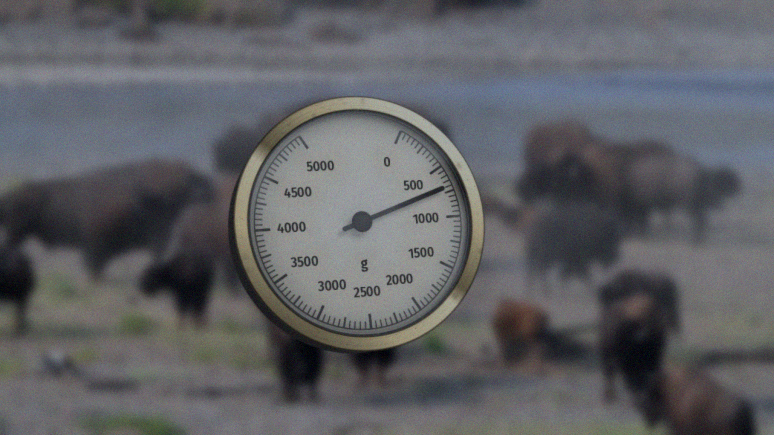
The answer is 700 g
